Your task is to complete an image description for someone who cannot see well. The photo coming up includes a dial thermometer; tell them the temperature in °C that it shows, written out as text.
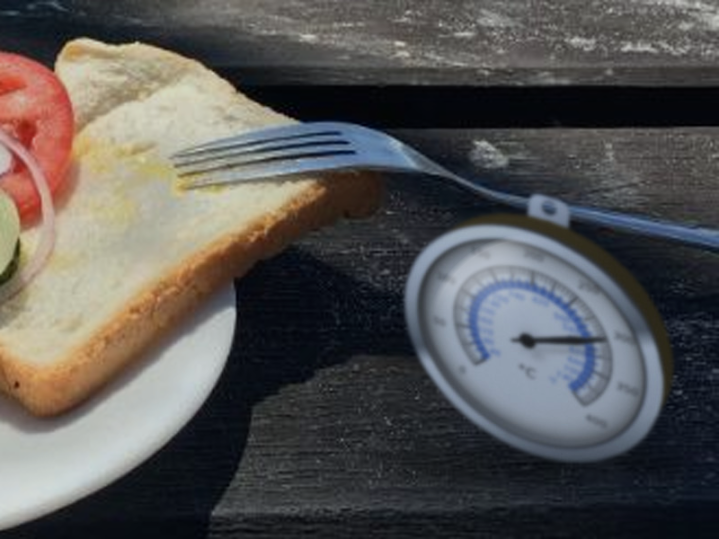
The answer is 300 °C
